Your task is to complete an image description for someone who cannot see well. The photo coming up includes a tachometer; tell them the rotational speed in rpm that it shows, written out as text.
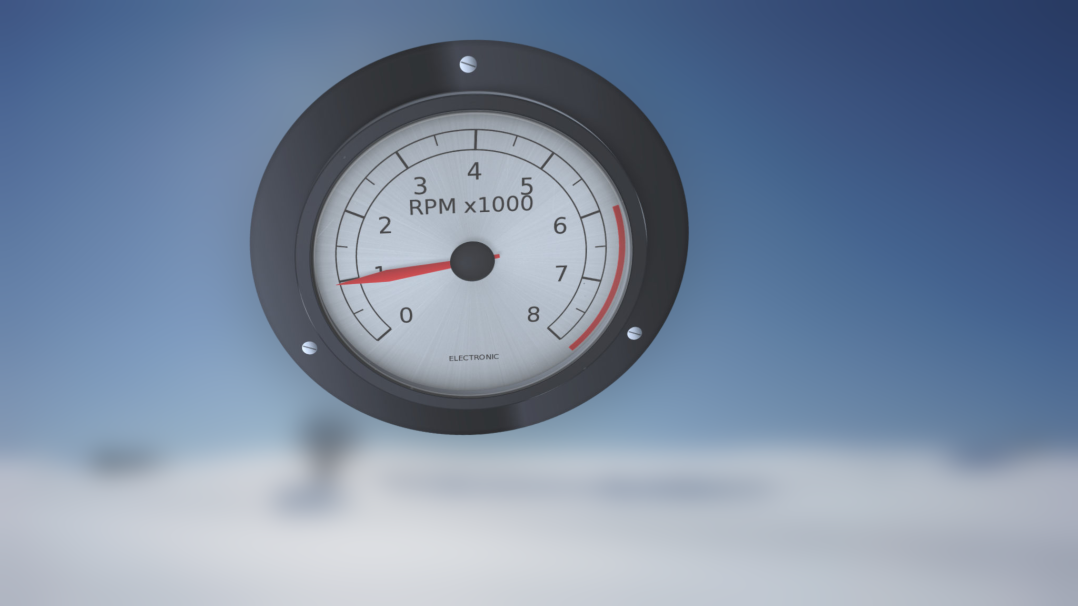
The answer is 1000 rpm
